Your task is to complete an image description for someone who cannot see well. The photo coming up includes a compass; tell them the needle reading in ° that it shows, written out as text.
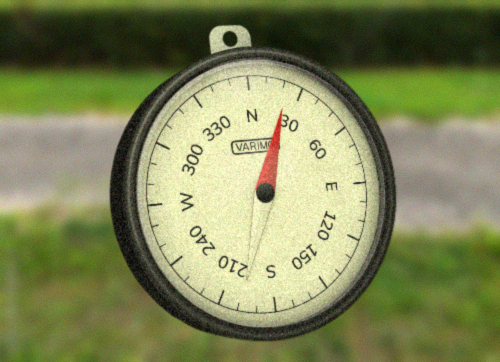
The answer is 20 °
